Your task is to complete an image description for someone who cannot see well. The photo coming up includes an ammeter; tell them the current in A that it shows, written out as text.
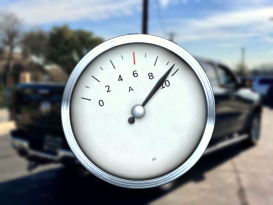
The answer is 9.5 A
